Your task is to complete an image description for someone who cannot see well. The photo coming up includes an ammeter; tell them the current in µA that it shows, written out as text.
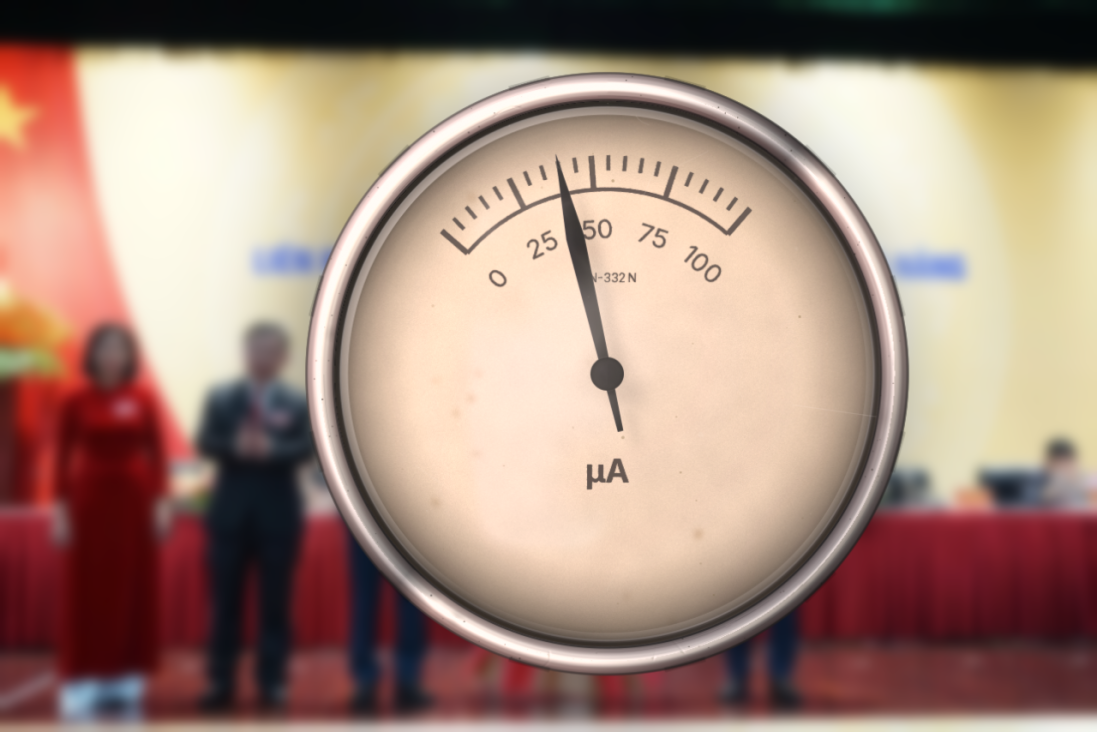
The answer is 40 µA
